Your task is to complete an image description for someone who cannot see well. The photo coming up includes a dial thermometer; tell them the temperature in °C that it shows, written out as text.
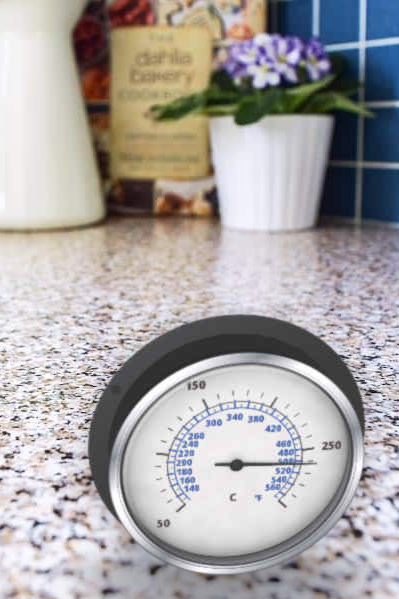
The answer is 260 °C
